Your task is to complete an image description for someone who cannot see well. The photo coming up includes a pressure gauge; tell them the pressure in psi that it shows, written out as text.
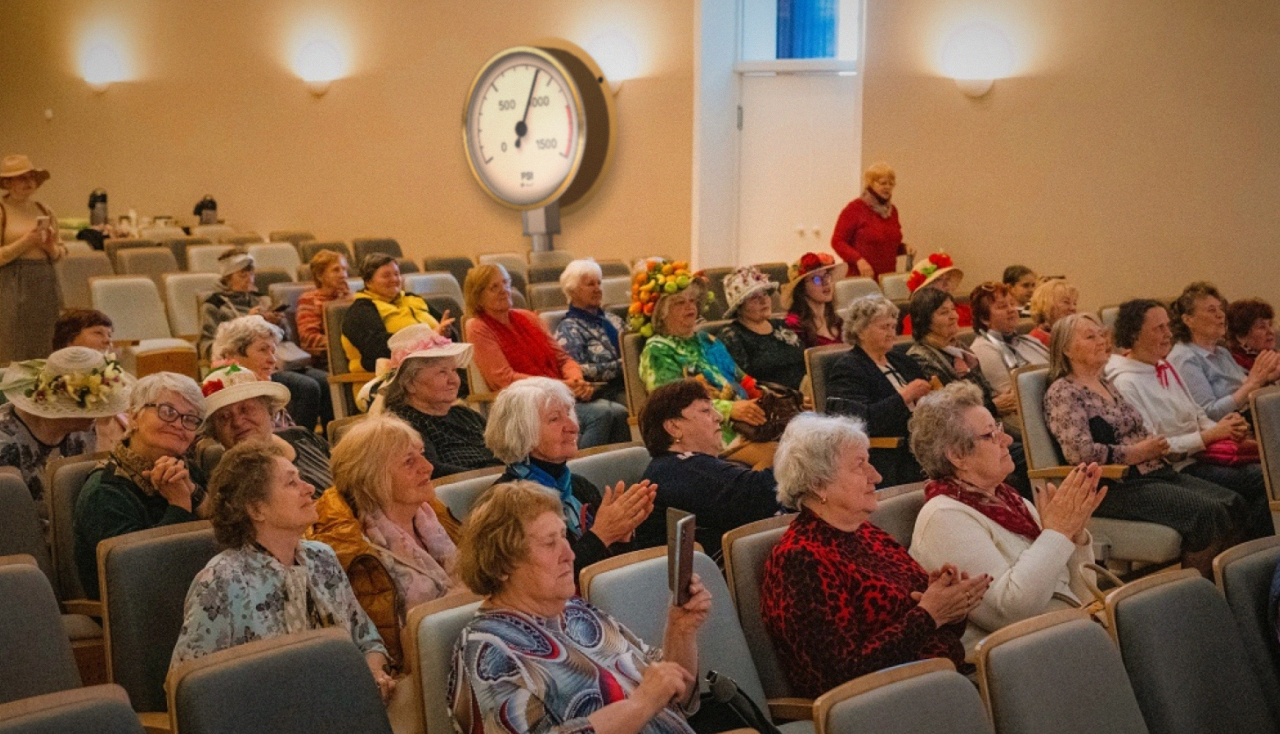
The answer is 900 psi
